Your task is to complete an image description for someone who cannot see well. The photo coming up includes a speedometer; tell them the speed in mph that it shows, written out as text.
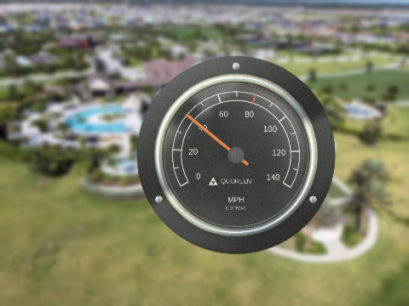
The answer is 40 mph
